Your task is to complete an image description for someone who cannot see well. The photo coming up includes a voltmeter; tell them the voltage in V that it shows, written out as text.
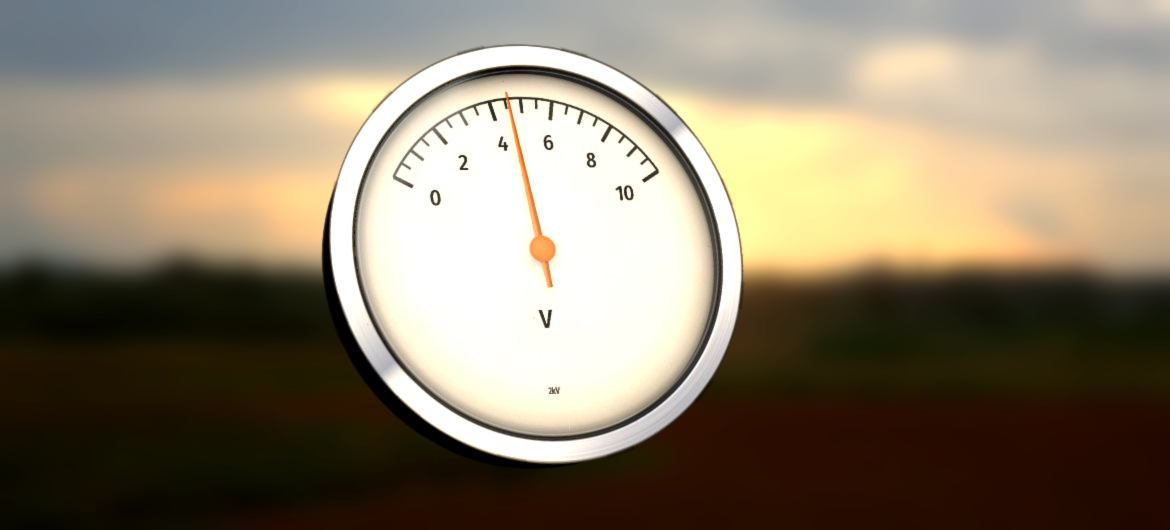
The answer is 4.5 V
